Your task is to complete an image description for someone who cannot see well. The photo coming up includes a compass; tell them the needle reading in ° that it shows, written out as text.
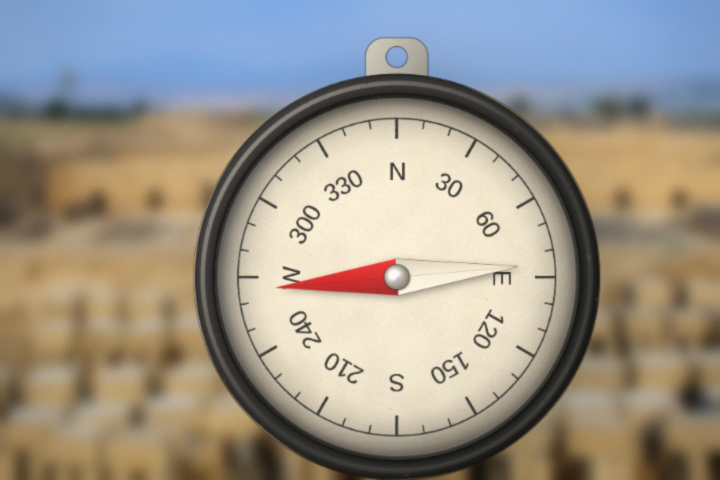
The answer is 265 °
